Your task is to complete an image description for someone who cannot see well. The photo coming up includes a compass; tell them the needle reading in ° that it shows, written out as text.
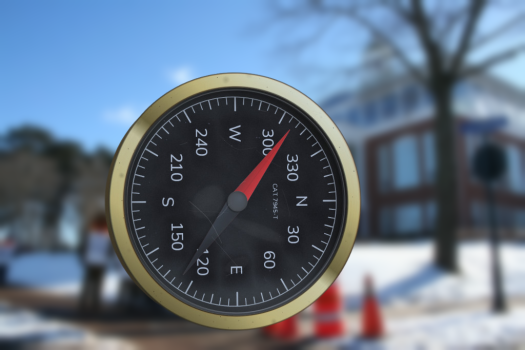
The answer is 307.5 °
